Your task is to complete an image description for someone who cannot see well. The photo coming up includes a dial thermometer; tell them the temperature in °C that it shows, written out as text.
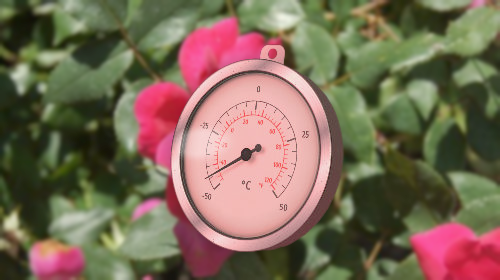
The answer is -45 °C
